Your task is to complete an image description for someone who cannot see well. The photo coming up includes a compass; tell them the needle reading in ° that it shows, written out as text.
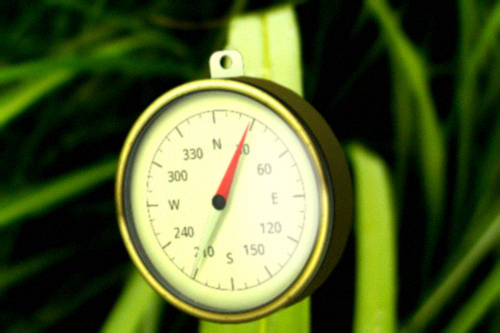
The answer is 30 °
